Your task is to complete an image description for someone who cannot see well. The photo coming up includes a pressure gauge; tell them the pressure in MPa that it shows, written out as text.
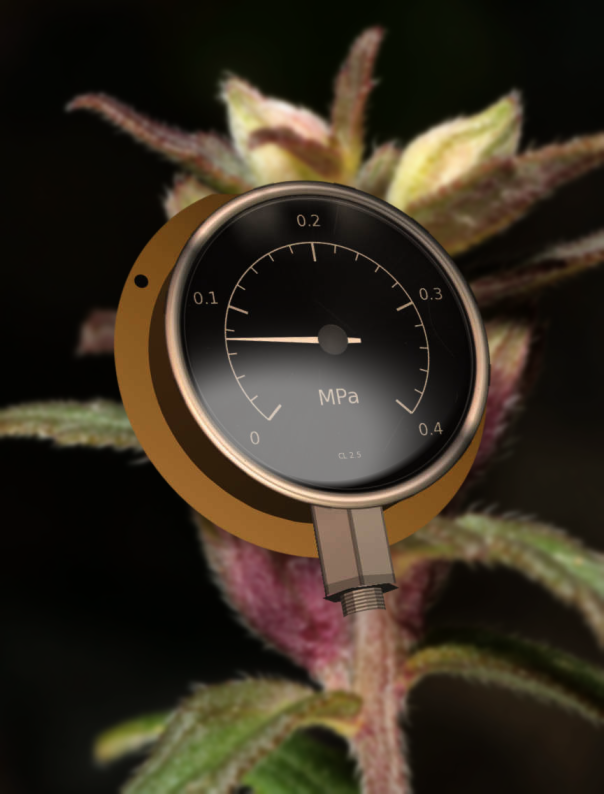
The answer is 0.07 MPa
